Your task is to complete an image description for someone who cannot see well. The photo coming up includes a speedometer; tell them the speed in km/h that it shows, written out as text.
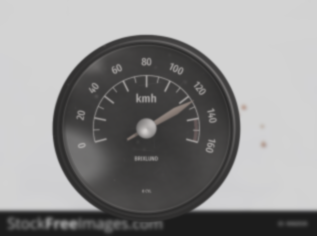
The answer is 125 km/h
